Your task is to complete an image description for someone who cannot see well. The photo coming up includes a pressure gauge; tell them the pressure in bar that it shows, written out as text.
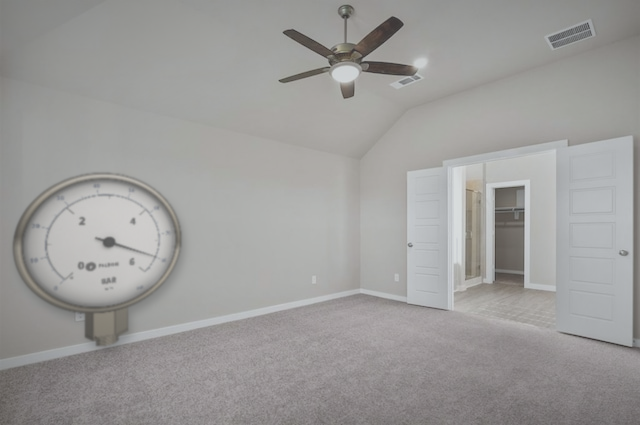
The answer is 5.5 bar
